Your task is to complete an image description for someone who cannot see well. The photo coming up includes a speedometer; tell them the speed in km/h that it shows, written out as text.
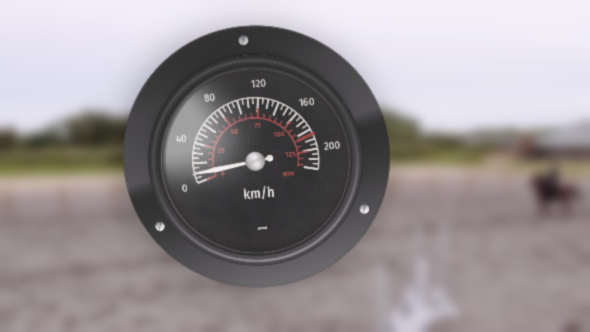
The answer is 10 km/h
